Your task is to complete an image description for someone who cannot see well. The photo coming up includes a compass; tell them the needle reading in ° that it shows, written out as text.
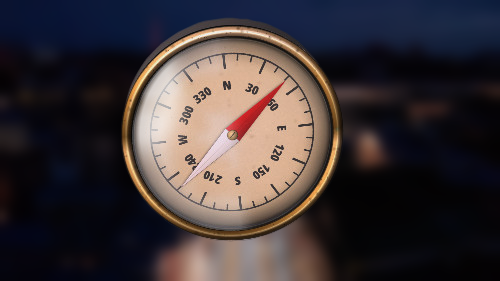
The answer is 50 °
